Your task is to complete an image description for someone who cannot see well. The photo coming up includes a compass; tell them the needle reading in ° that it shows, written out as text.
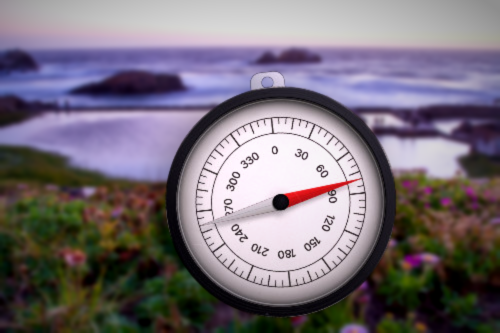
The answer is 80 °
